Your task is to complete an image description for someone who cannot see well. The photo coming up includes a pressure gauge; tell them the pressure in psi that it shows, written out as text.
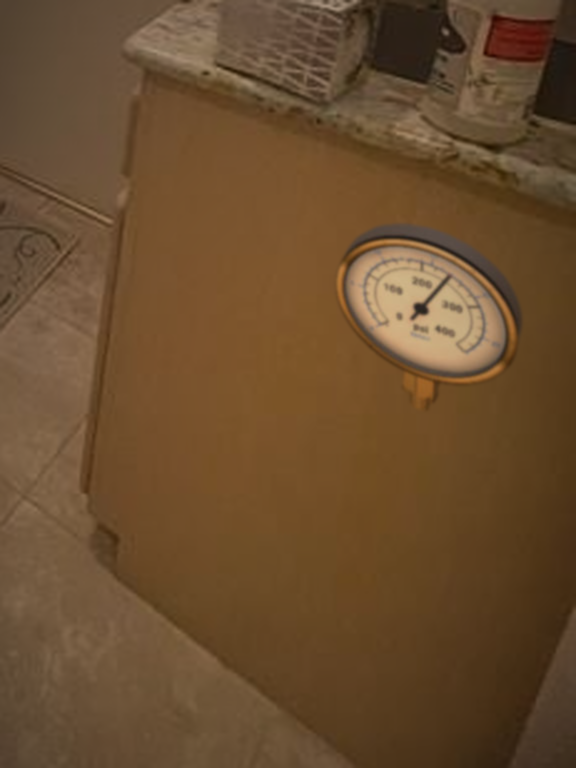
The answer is 240 psi
